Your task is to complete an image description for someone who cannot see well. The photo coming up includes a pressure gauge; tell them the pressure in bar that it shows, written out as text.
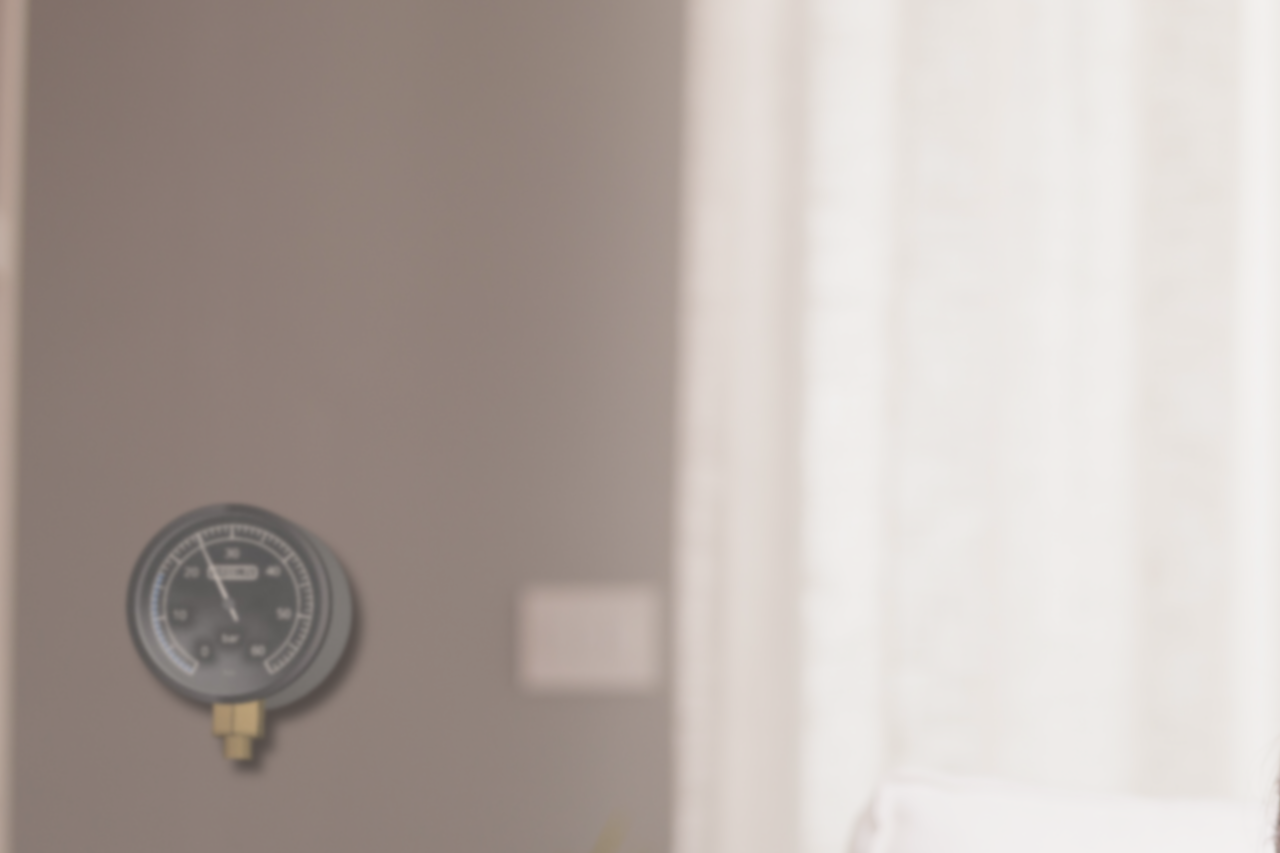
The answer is 25 bar
